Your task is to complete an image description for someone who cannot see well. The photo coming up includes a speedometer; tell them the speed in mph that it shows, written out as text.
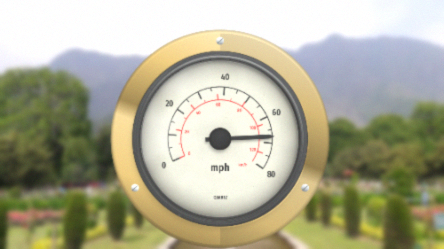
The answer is 67.5 mph
